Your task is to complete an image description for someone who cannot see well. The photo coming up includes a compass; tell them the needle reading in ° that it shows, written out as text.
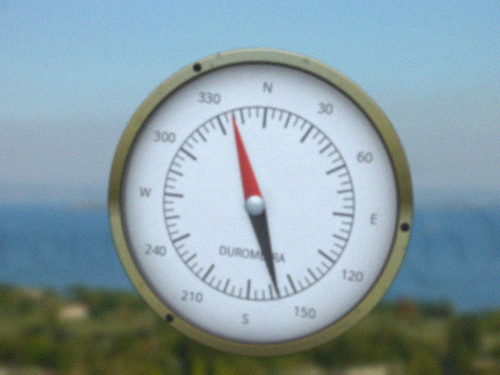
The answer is 340 °
